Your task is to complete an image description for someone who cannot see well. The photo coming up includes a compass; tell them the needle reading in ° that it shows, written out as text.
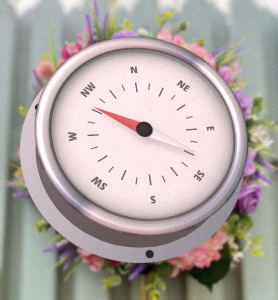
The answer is 300 °
